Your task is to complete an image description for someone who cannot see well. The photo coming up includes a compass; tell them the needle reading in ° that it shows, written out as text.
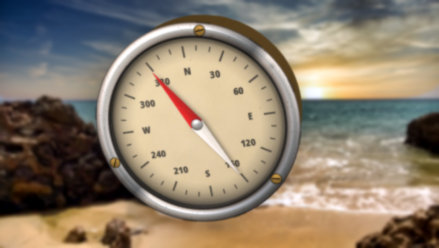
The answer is 330 °
